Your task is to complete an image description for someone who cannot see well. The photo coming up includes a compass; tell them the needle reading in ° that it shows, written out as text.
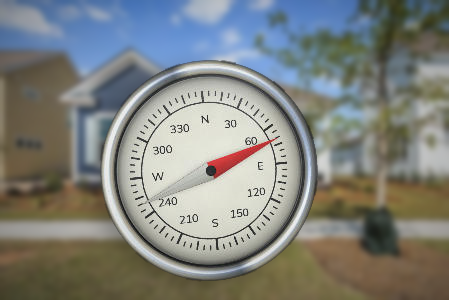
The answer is 70 °
